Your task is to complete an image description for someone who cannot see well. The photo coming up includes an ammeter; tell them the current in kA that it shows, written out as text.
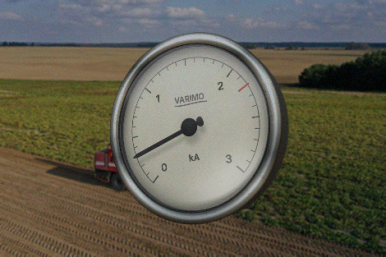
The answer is 0.3 kA
